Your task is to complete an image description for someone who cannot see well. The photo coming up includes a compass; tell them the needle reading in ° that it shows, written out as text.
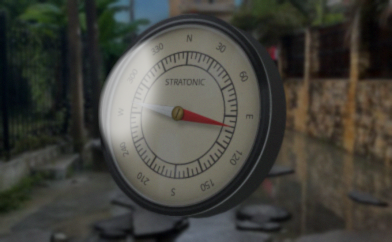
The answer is 100 °
